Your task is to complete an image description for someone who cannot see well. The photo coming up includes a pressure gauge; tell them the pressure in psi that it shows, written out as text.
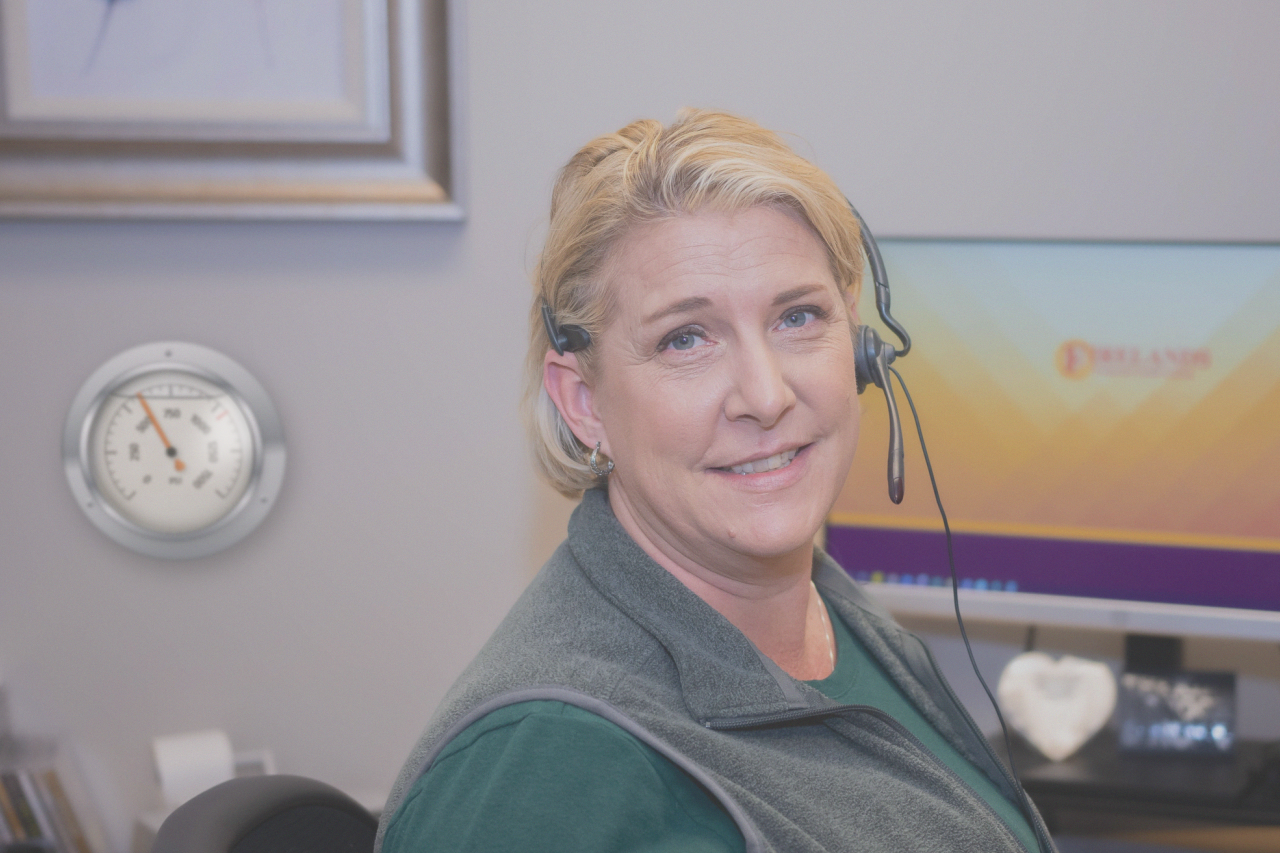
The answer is 600 psi
